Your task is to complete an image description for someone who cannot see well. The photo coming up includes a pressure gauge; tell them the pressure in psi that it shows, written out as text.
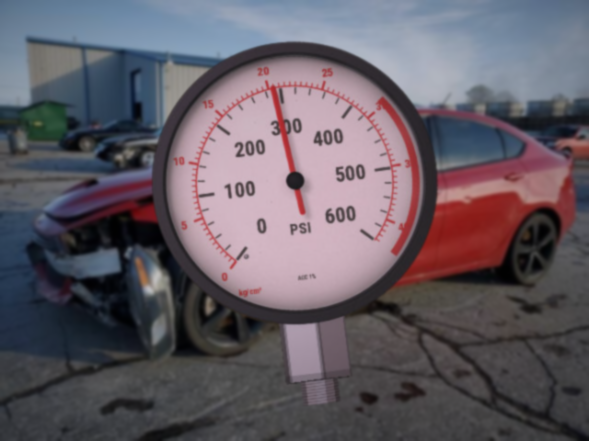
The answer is 290 psi
